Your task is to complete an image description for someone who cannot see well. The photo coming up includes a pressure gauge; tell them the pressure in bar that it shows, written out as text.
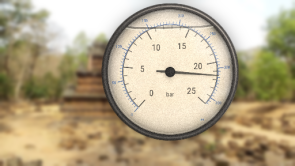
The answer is 21.5 bar
